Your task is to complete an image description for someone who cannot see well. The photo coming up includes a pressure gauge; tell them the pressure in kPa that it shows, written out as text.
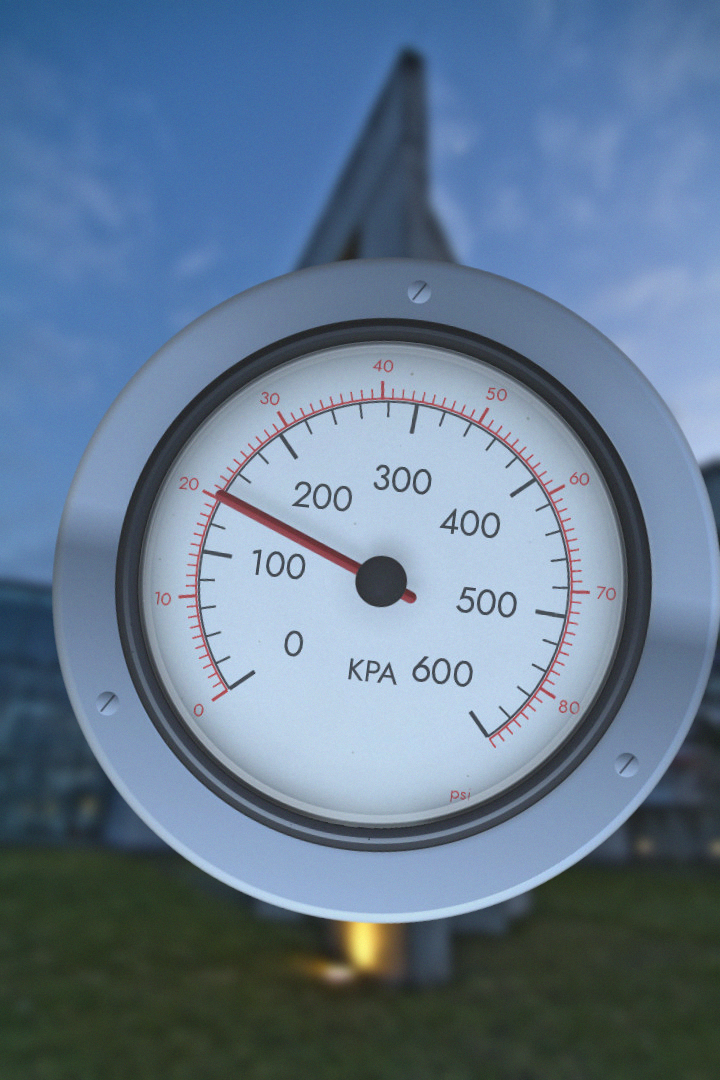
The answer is 140 kPa
